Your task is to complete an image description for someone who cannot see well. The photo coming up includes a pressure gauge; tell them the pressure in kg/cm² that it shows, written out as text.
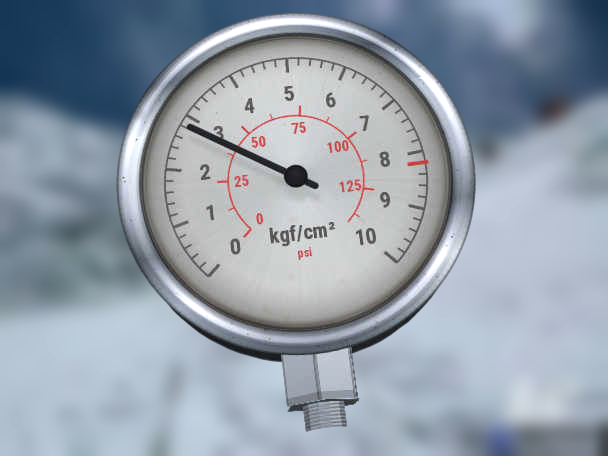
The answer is 2.8 kg/cm²
